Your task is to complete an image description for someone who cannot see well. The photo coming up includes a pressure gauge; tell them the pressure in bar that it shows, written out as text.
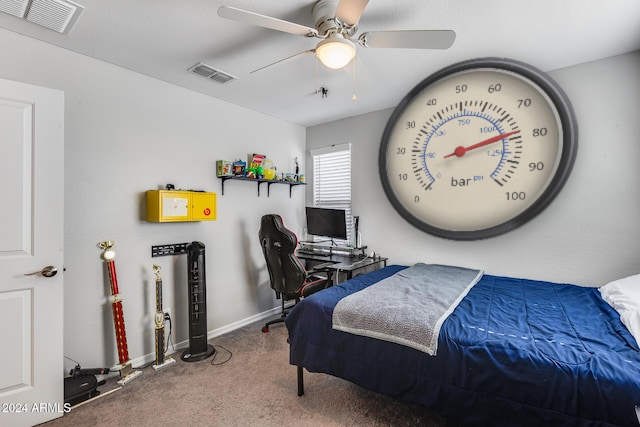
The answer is 78 bar
